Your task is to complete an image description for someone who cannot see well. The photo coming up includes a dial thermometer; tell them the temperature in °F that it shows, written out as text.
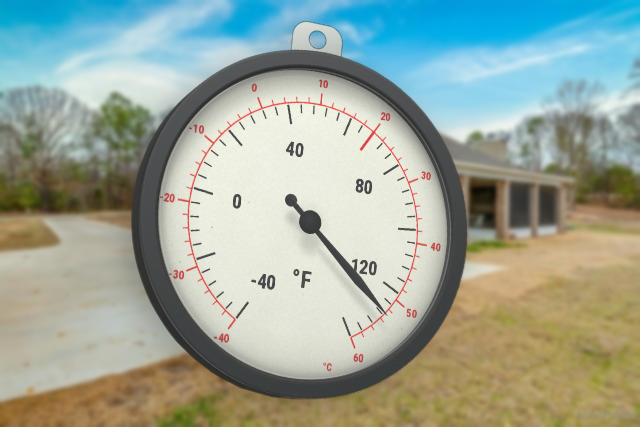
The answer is 128 °F
